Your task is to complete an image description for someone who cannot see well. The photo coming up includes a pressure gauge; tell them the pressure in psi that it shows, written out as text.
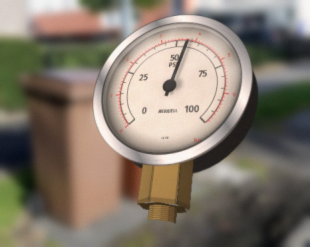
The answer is 55 psi
